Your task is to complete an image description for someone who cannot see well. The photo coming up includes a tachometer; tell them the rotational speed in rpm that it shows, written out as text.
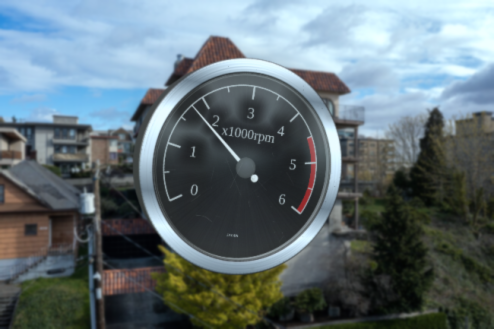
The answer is 1750 rpm
